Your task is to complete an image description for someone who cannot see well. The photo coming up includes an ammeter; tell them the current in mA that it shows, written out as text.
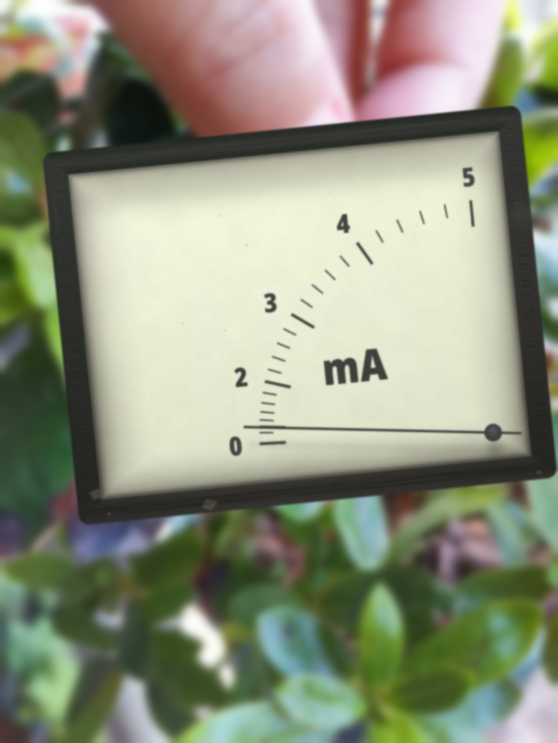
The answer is 1 mA
